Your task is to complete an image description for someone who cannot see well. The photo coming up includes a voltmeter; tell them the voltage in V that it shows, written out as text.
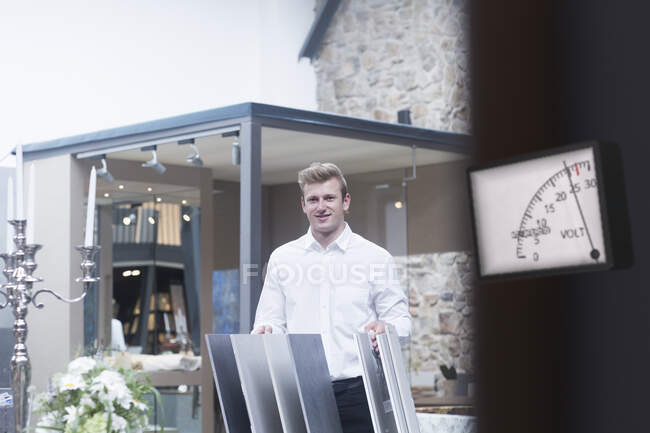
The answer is 25 V
